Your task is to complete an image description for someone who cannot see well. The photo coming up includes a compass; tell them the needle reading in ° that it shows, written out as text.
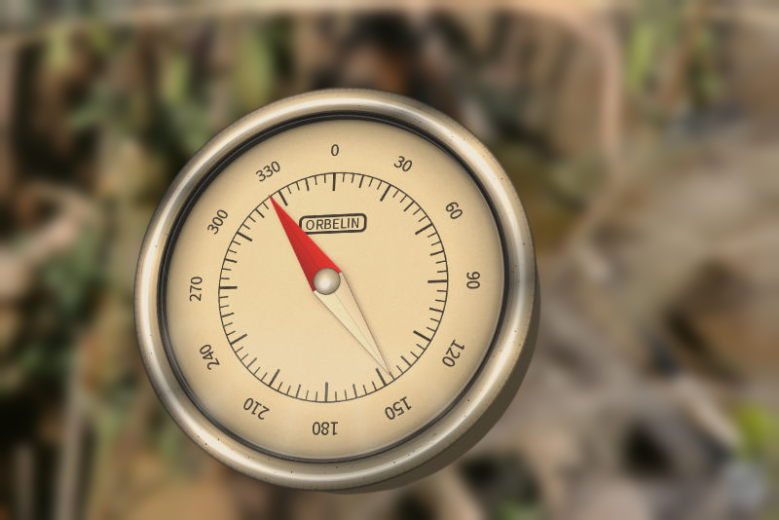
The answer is 325 °
